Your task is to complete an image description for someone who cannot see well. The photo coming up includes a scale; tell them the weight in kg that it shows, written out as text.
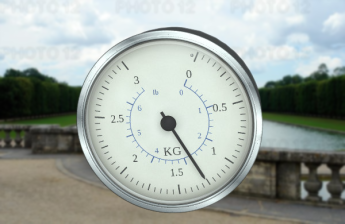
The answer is 1.25 kg
